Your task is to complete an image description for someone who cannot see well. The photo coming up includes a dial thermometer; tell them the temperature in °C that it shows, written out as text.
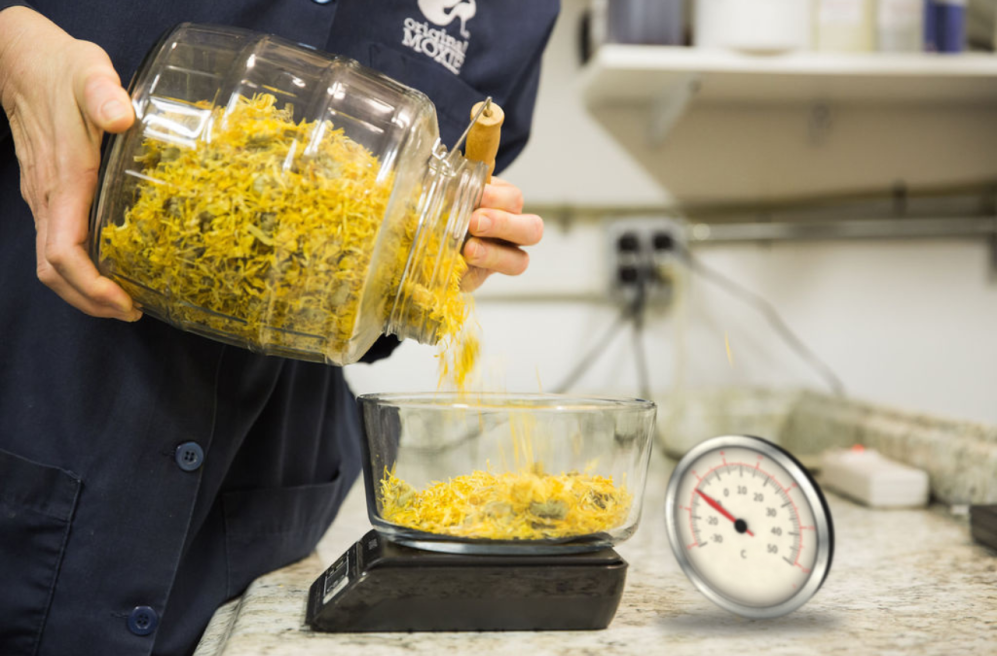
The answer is -10 °C
